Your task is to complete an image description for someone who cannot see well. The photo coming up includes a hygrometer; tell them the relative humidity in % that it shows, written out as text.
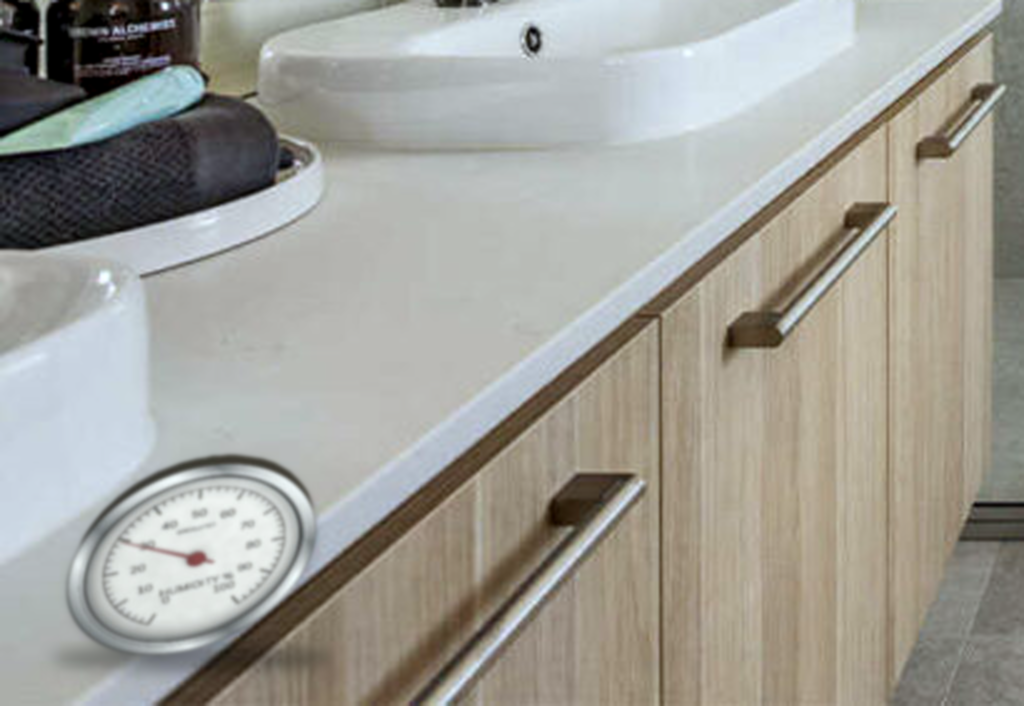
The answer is 30 %
